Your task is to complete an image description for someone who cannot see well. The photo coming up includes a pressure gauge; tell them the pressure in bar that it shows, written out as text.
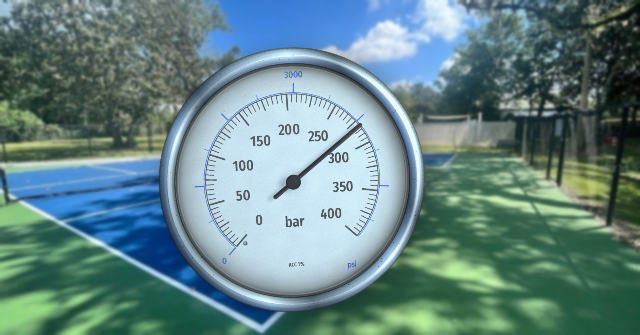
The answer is 280 bar
